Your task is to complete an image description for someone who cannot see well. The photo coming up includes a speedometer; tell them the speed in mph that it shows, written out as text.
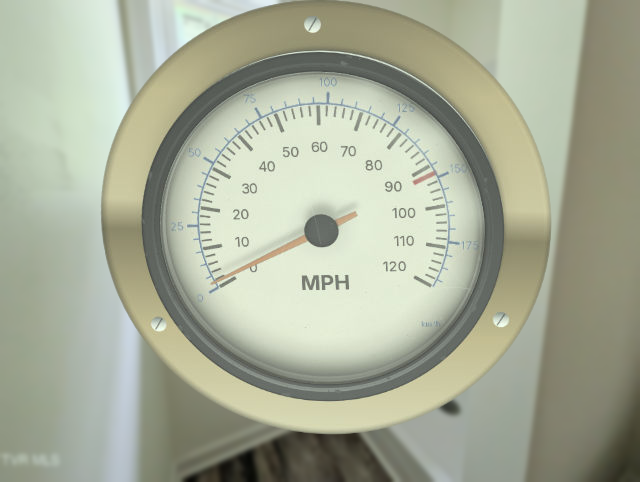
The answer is 2 mph
